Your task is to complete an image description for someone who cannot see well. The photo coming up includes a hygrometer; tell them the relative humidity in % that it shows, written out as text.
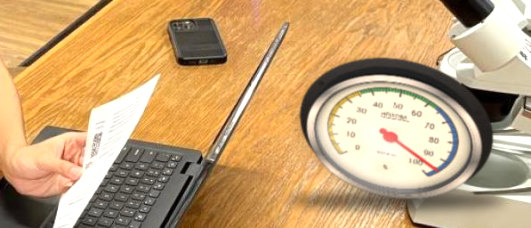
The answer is 95 %
